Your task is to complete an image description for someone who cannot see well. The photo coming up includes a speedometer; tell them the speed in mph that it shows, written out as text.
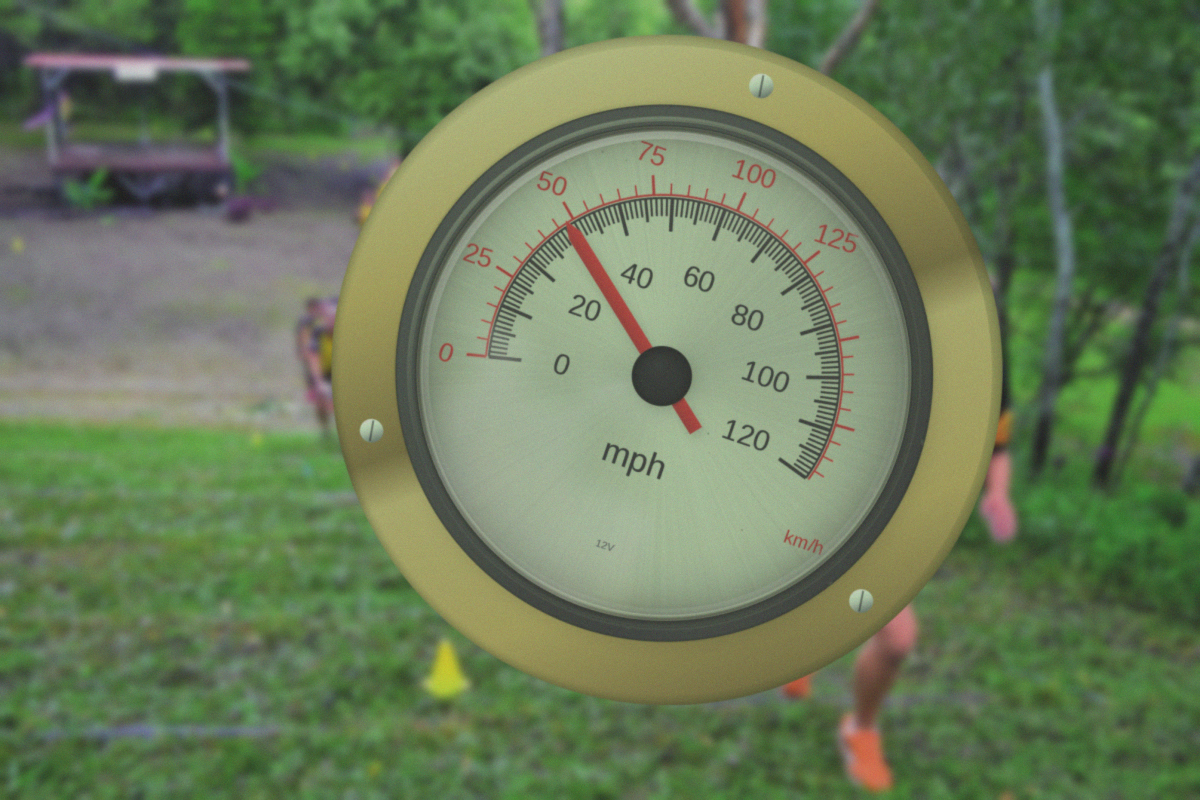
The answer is 30 mph
